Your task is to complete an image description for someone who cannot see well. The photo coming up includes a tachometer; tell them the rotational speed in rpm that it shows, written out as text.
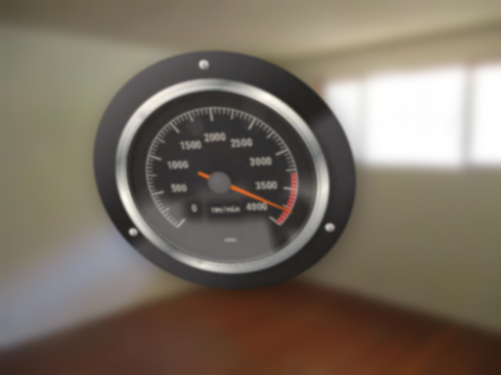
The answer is 3750 rpm
